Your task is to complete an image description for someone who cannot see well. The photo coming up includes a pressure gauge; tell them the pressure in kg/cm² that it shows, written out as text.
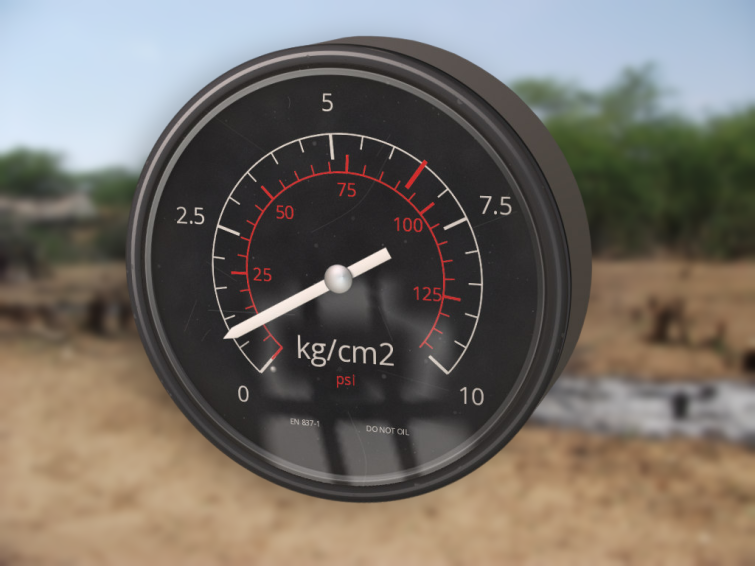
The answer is 0.75 kg/cm²
